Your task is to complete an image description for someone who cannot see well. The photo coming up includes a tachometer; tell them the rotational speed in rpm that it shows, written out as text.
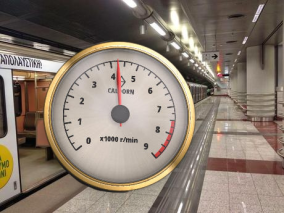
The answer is 4250 rpm
